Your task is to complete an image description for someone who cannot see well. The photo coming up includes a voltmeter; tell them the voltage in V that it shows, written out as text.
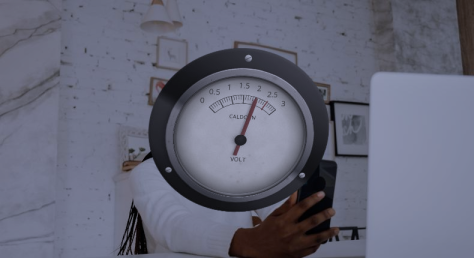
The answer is 2 V
